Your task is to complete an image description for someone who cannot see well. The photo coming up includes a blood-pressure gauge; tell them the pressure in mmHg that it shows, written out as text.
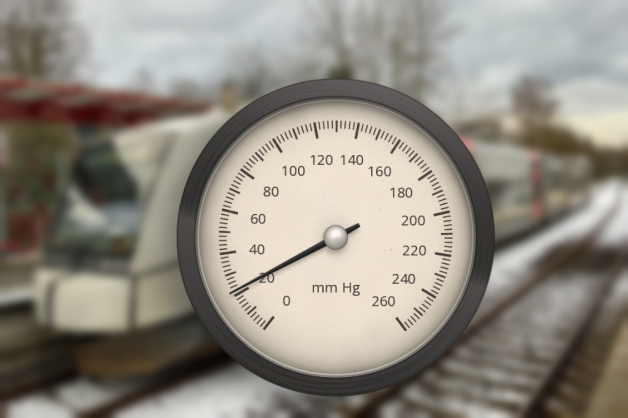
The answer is 22 mmHg
